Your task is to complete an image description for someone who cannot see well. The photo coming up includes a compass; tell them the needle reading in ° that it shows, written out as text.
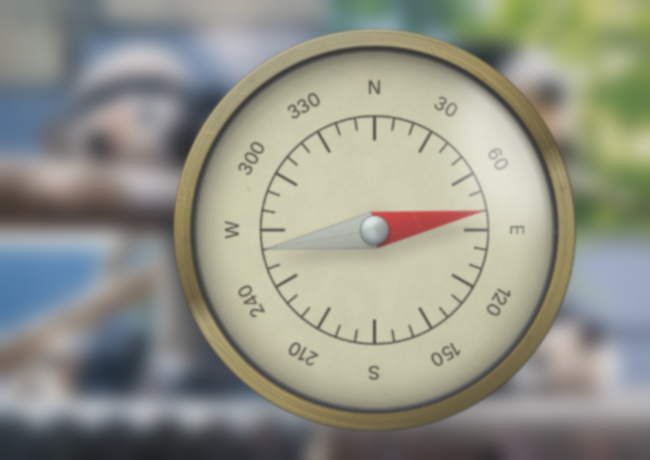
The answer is 80 °
